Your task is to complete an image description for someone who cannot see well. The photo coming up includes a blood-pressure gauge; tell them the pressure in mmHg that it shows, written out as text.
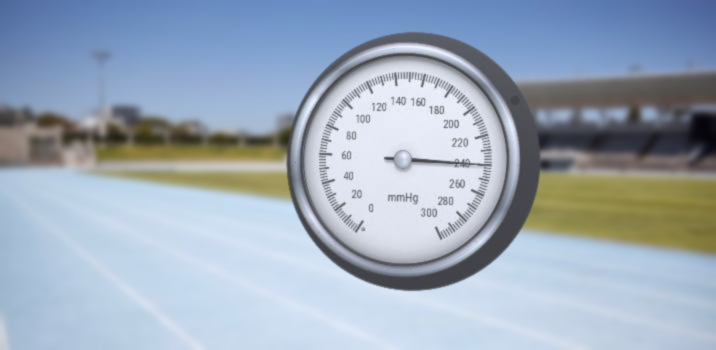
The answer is 240 mmHg
